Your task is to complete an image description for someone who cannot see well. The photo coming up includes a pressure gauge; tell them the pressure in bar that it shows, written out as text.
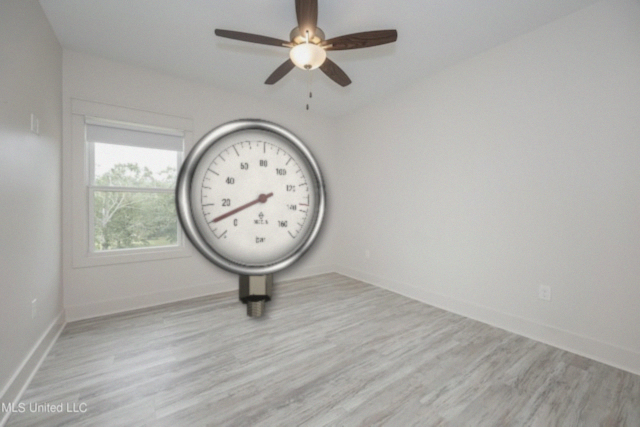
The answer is 10 bar
